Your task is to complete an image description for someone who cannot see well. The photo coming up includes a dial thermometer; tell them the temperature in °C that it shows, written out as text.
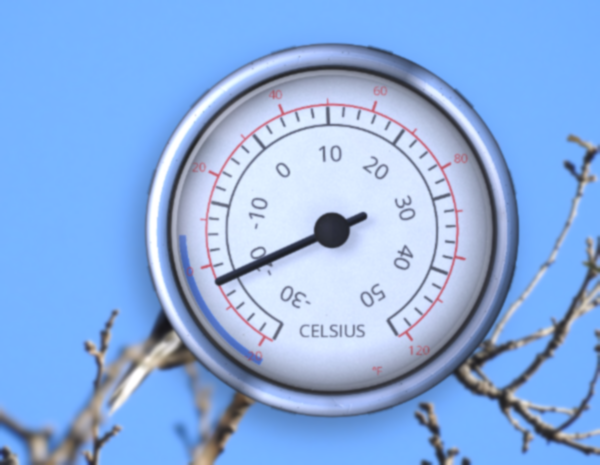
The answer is -20 °C
